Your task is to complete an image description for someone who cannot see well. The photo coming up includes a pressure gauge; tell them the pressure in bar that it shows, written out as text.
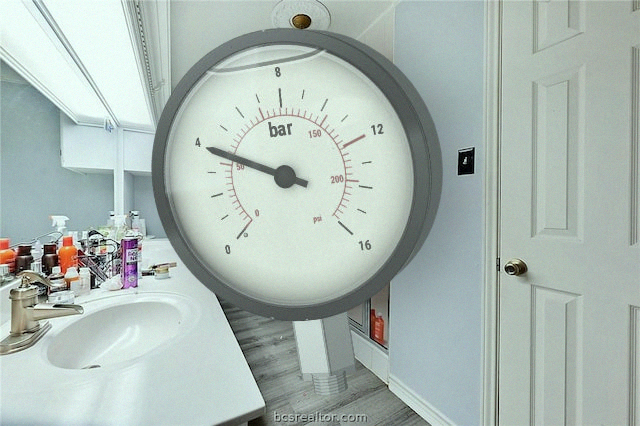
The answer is 4 bar
